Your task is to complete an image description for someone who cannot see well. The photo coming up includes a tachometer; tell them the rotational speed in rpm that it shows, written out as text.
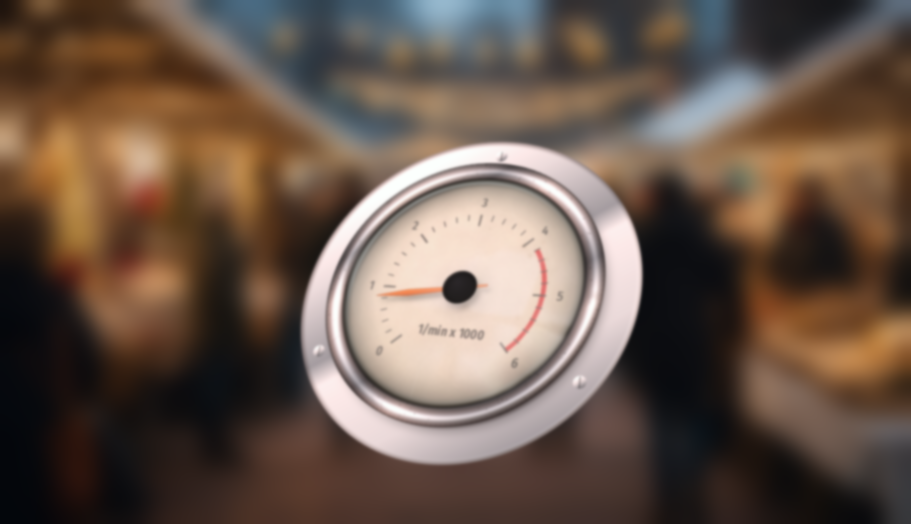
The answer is 800 rpm
